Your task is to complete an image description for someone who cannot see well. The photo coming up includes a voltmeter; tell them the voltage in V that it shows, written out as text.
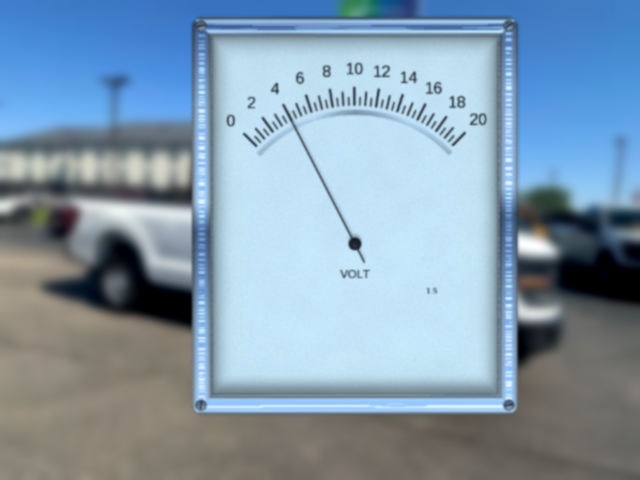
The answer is 4 V
